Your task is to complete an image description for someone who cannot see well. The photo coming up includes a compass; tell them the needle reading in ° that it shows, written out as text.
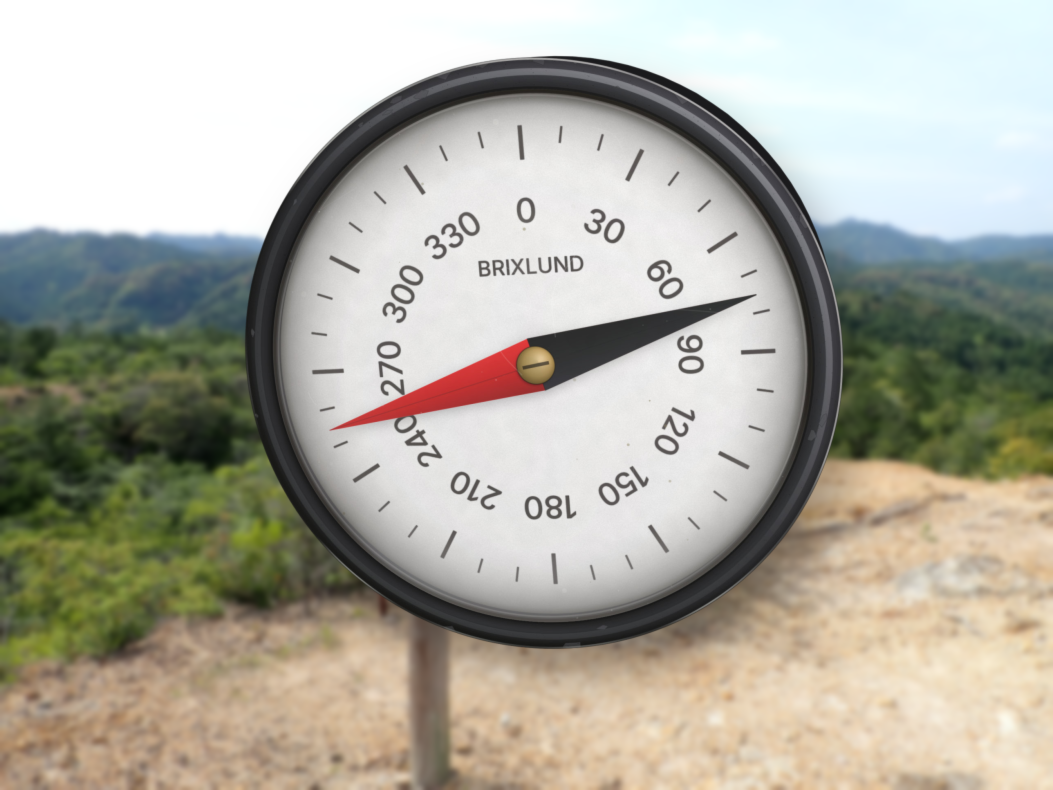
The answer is 255 °
